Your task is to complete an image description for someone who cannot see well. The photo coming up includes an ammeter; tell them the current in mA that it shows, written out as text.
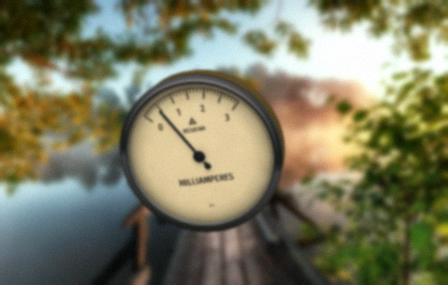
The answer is 0.5 mA
